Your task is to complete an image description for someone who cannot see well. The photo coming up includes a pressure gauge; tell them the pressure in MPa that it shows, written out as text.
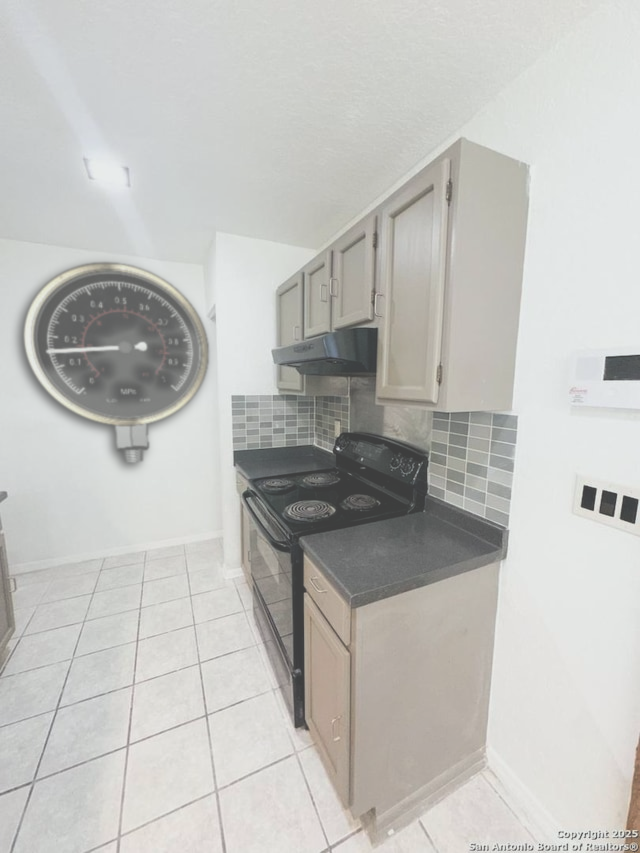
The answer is 0.15 MPa
